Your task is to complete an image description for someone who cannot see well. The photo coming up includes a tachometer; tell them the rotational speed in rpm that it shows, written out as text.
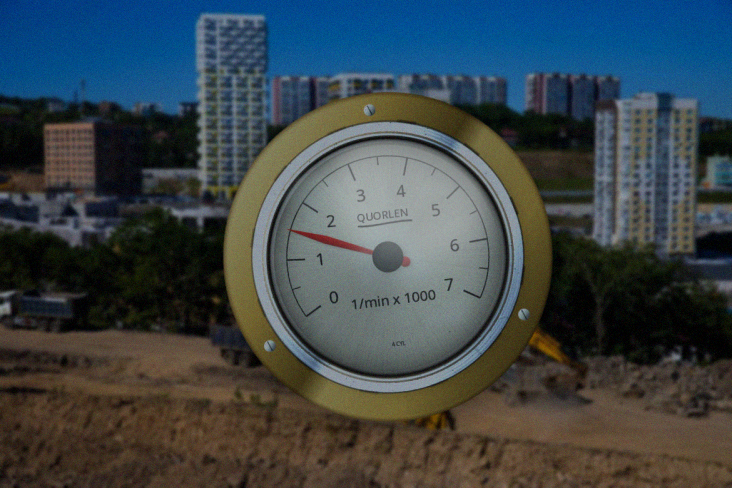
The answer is 1500 rpm
